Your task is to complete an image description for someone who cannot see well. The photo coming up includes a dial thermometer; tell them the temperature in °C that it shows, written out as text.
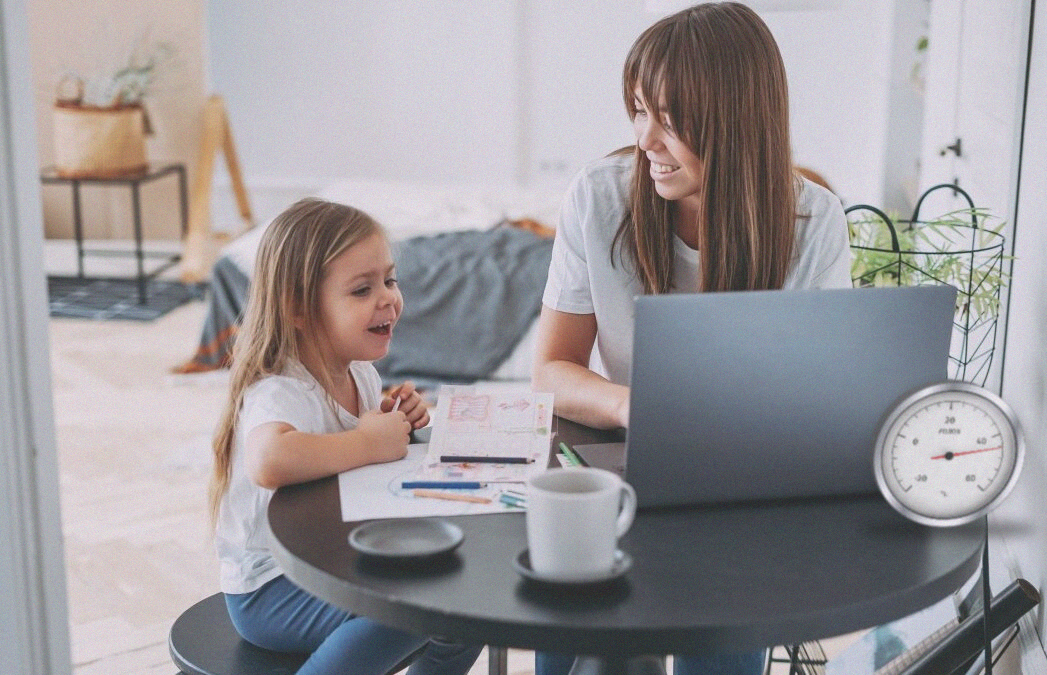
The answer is 44 °C
